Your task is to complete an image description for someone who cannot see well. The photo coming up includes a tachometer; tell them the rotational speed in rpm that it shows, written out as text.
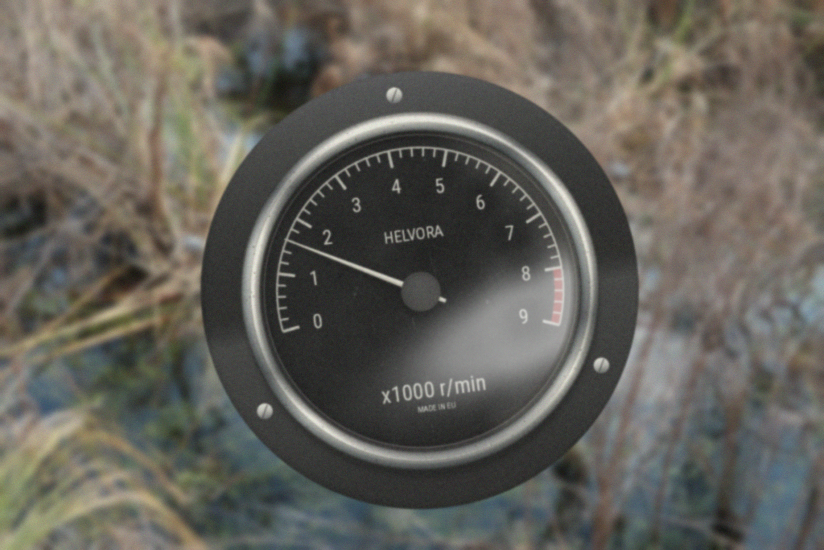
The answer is 1600 rpm
